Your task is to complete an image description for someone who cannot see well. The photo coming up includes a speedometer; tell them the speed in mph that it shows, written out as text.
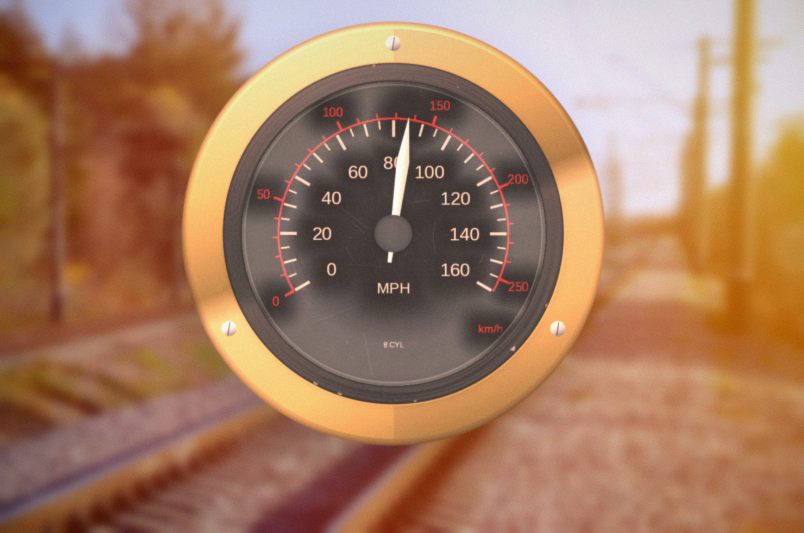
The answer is 85 mph
